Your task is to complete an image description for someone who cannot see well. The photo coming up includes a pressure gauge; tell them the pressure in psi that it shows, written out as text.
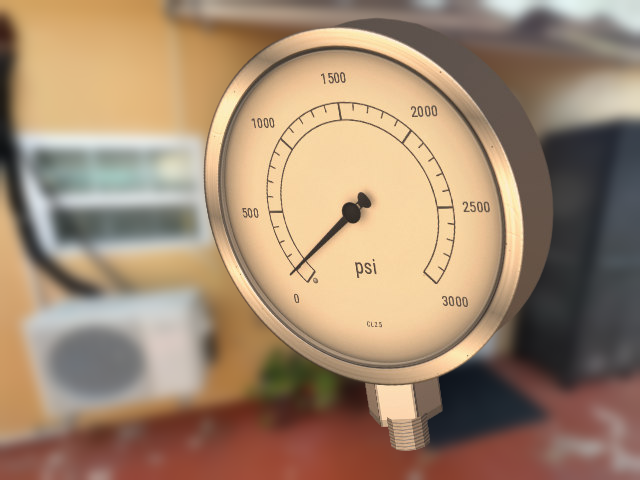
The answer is 100 psi
